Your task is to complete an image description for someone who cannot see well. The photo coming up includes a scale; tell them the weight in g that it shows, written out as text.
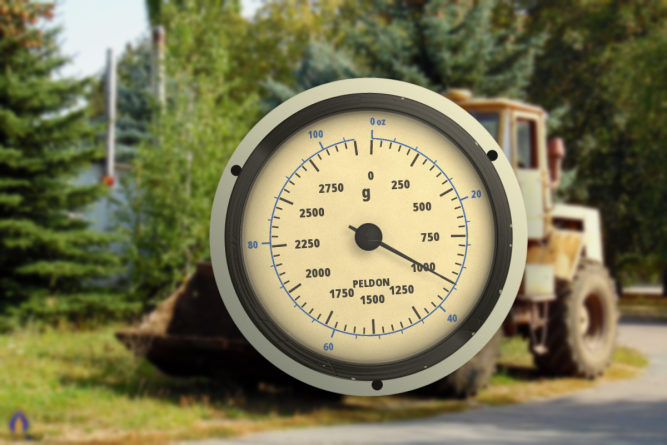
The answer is 1000 g
